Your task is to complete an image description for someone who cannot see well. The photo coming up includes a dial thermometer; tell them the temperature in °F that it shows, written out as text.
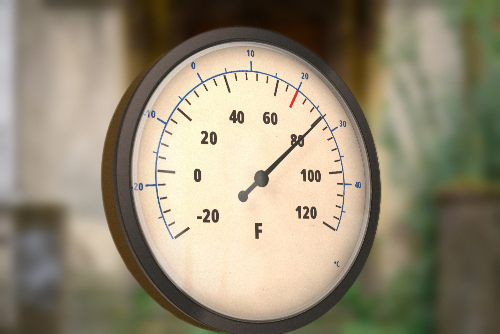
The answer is 80 °F
